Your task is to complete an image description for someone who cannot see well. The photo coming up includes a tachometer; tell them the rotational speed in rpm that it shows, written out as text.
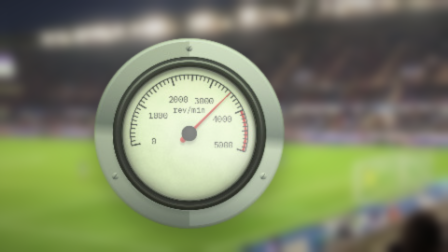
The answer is 3500 rpm
